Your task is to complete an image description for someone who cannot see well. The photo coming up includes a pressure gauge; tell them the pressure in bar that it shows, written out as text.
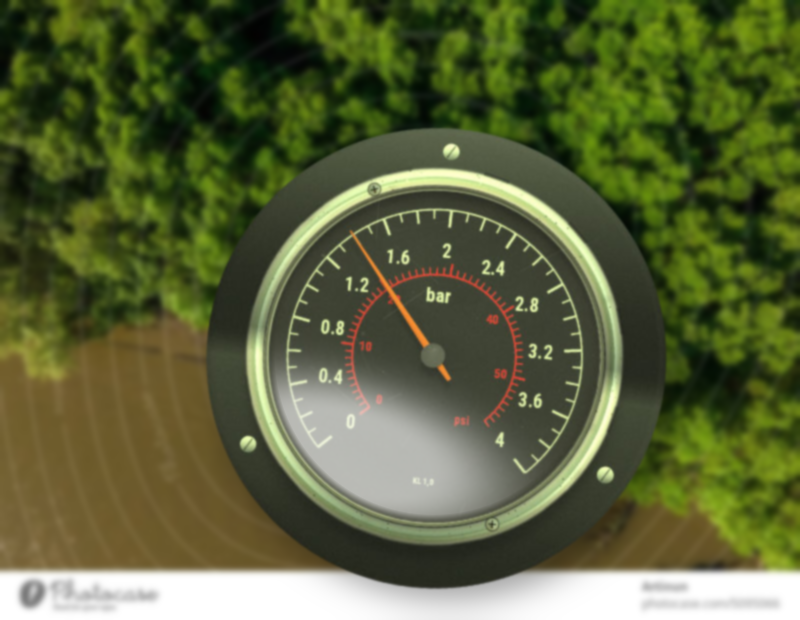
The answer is 1.4 bar
